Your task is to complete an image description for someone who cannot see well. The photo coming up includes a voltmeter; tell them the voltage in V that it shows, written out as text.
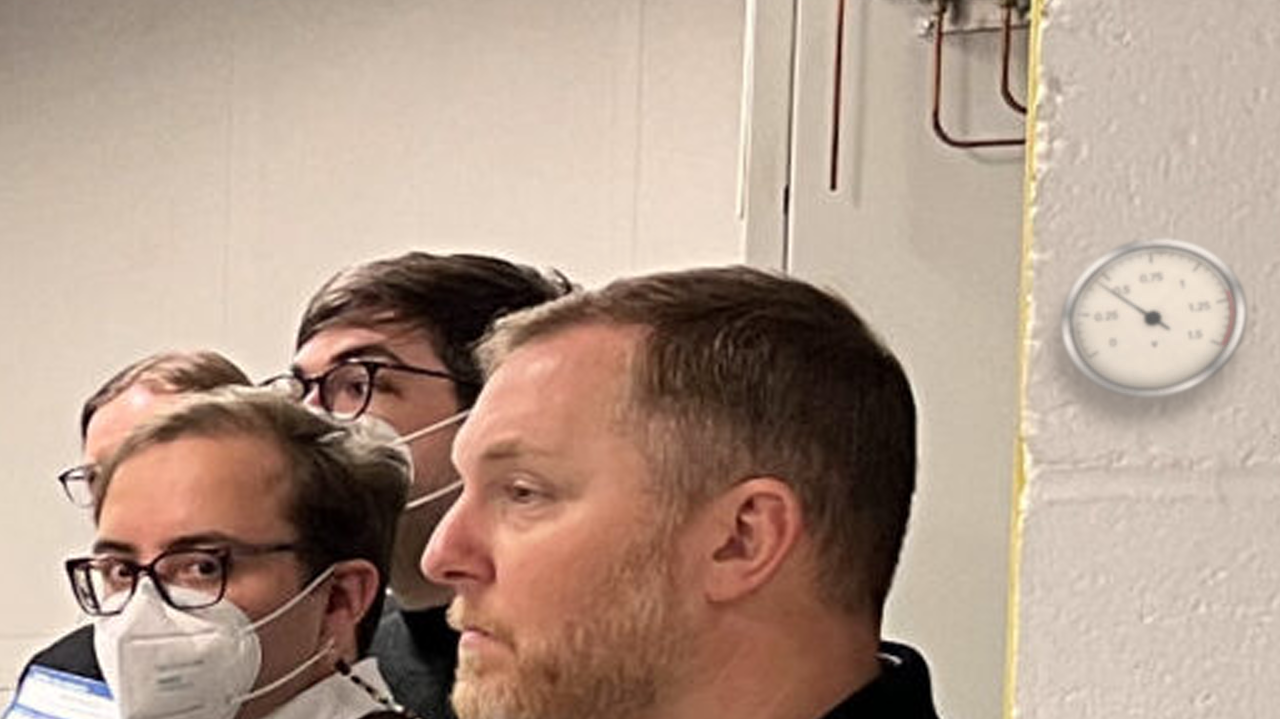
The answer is 0.45 V
